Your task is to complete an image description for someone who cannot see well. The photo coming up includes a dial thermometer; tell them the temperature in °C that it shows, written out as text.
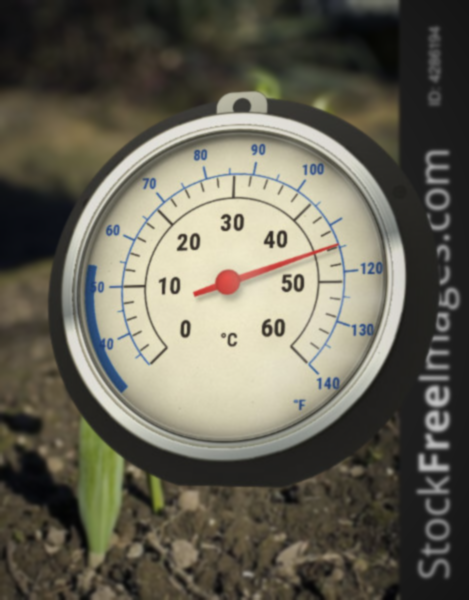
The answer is 46 °C
